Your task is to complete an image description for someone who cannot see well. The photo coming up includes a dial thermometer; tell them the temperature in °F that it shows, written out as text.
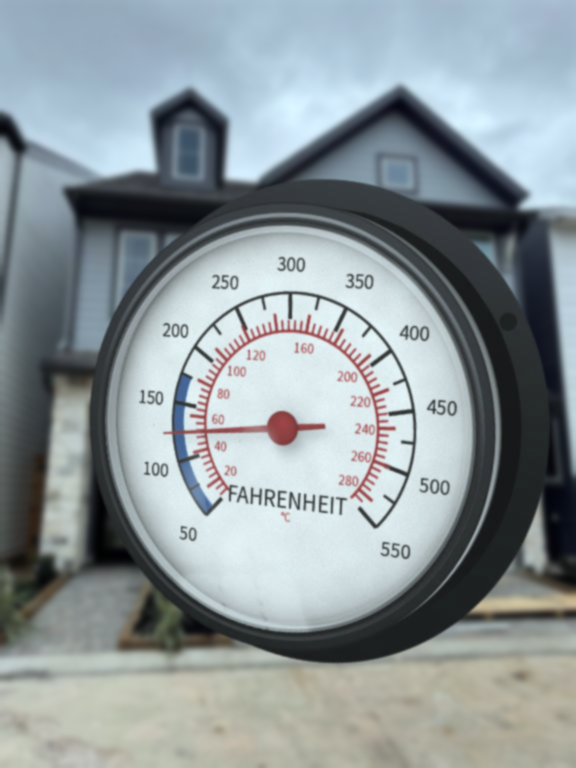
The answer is 125 °F
